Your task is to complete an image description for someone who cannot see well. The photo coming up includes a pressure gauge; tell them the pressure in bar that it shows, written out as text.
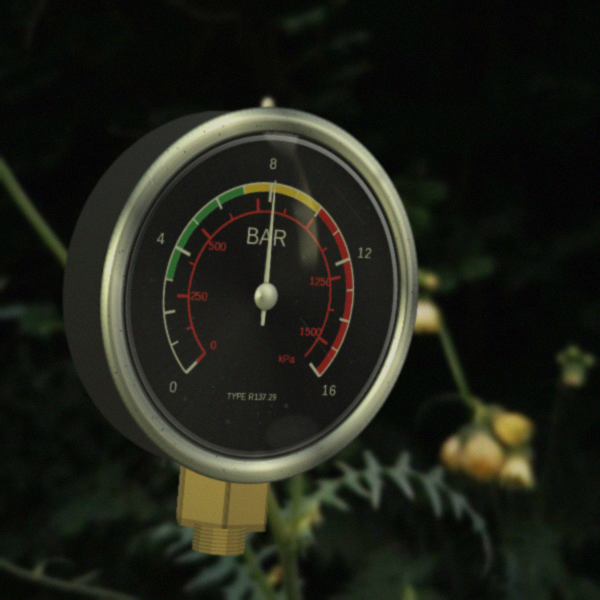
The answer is 8 bar
